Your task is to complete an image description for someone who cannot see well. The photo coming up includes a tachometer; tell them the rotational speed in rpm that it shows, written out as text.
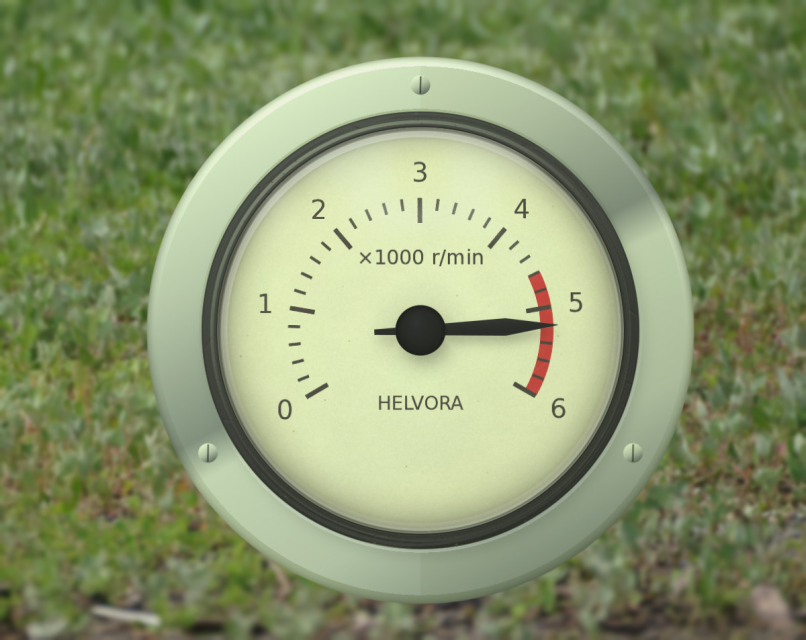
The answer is 5200 rpm
